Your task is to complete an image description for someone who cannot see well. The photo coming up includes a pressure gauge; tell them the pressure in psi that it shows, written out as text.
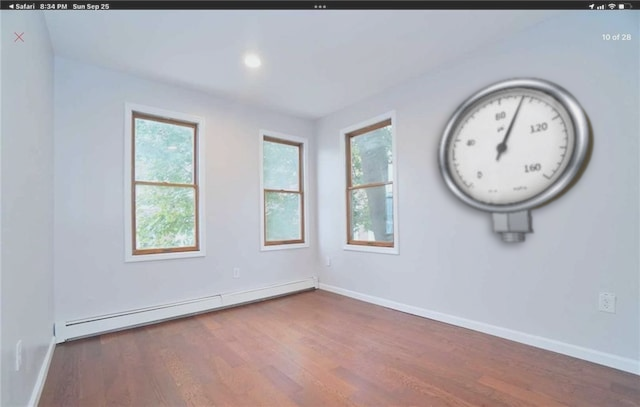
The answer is 95 psi
